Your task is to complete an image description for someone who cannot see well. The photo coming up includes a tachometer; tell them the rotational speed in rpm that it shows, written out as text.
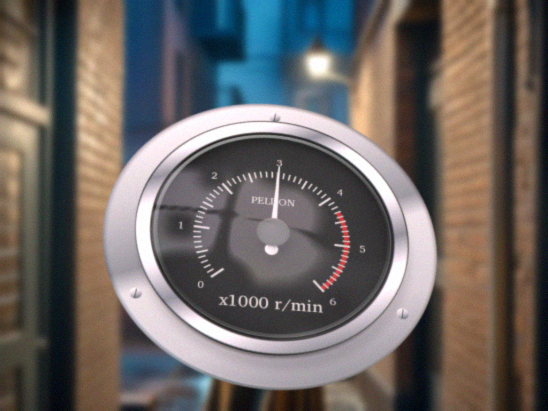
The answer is 3000 rpm
